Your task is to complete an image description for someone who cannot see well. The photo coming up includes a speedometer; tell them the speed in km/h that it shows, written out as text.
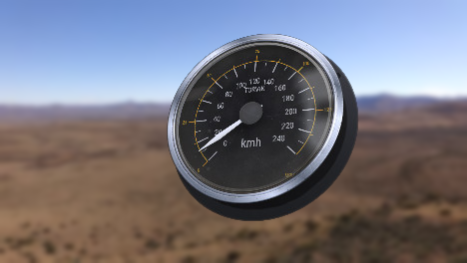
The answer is 10 km/h
